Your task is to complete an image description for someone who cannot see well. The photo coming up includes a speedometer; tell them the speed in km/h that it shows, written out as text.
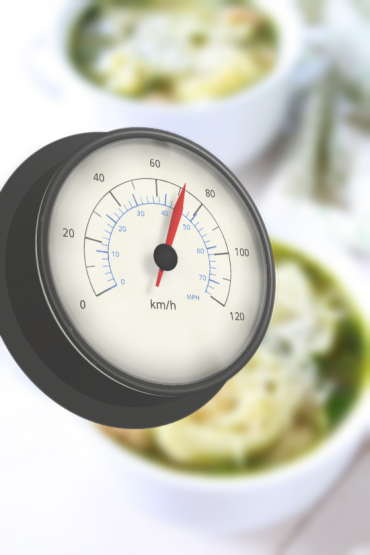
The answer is 70 km/h
